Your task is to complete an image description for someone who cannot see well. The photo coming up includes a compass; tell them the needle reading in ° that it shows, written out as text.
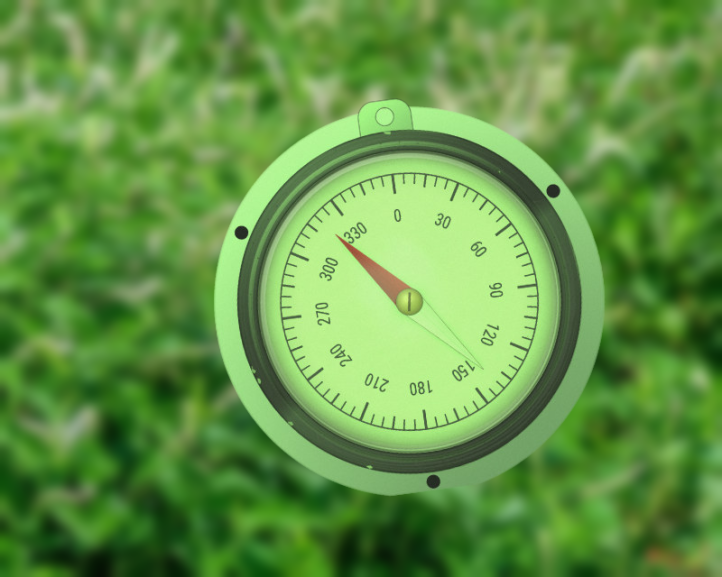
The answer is 320 °
